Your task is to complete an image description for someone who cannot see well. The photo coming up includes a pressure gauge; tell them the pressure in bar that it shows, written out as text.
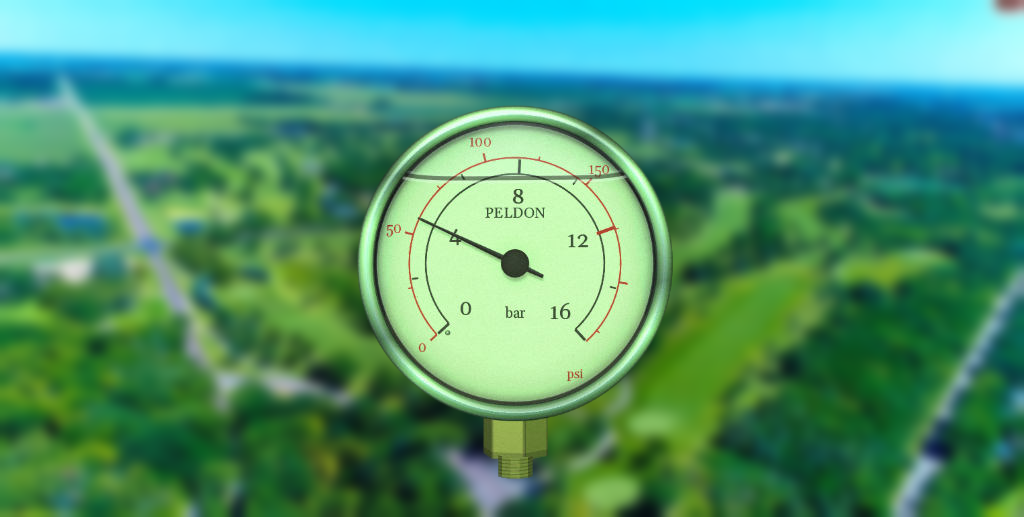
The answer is 4 bar
